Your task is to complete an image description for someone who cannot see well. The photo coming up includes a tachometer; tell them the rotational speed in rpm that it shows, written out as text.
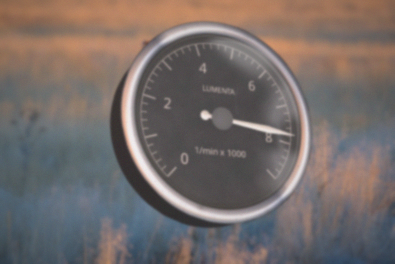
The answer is 7800 rpm
